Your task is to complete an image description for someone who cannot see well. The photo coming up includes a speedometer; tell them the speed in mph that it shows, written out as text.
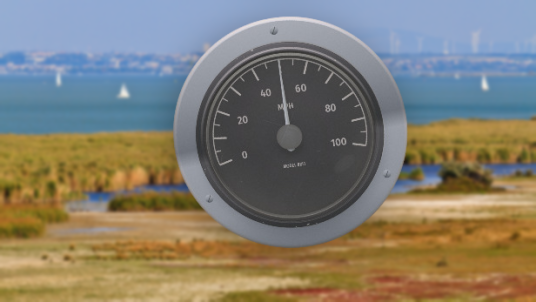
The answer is 50 mph
